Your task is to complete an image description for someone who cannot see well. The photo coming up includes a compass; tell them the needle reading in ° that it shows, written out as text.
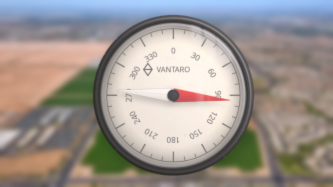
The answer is 95 °
